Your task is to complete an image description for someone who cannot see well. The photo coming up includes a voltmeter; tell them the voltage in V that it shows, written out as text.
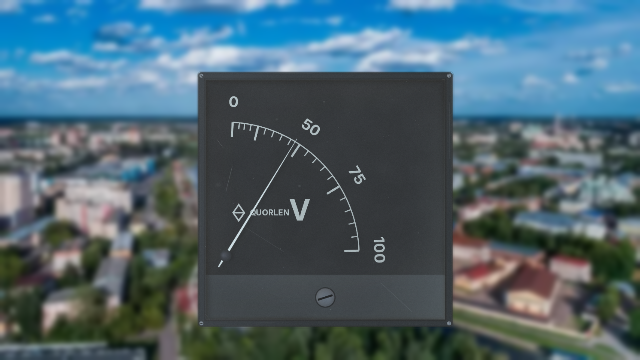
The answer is 47.5 V
